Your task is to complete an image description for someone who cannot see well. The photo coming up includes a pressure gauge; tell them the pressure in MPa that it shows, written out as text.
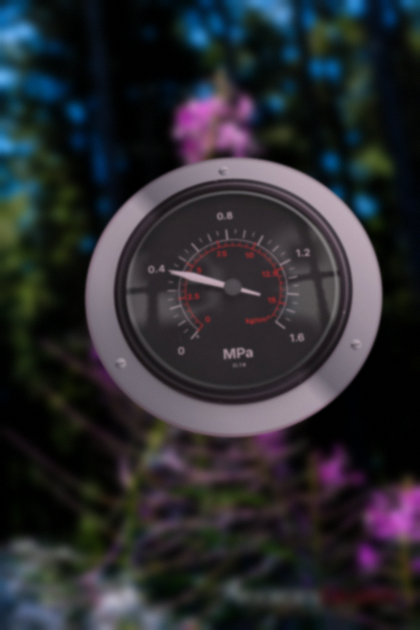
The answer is 0.4 MPa
